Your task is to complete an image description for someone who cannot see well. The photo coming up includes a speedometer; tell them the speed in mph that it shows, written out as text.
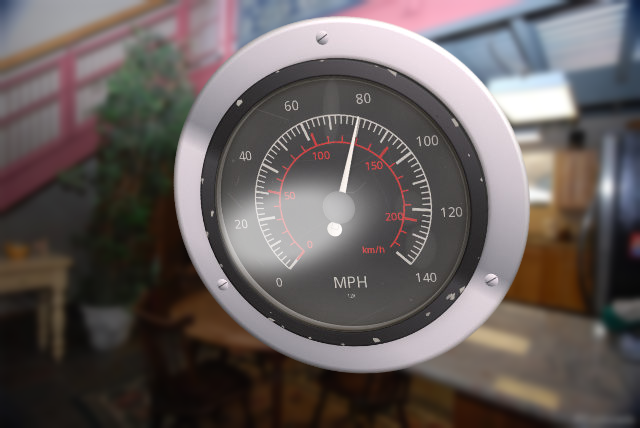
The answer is 80 mph
